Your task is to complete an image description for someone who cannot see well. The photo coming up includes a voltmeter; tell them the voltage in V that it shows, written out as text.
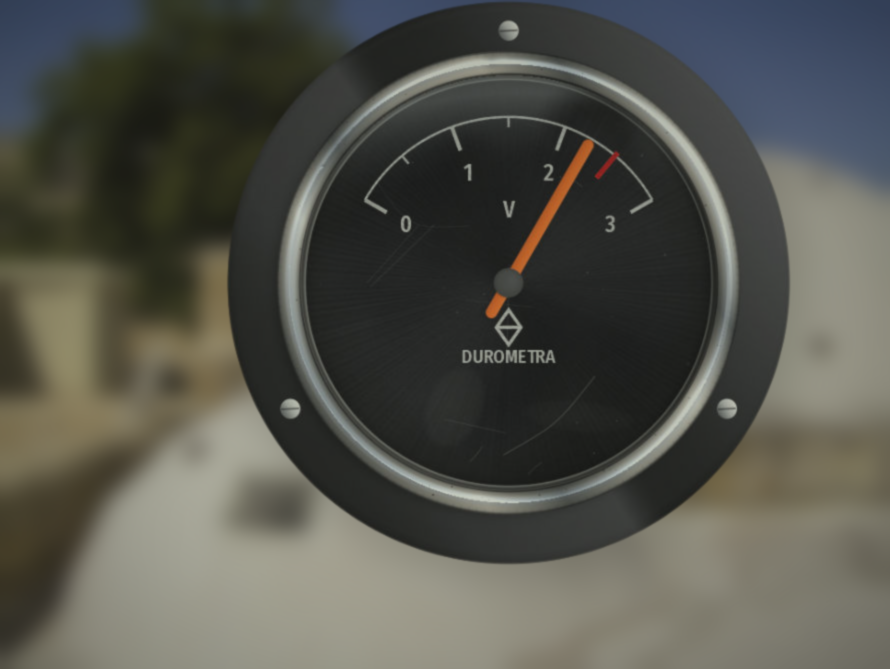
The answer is 2.25 V
